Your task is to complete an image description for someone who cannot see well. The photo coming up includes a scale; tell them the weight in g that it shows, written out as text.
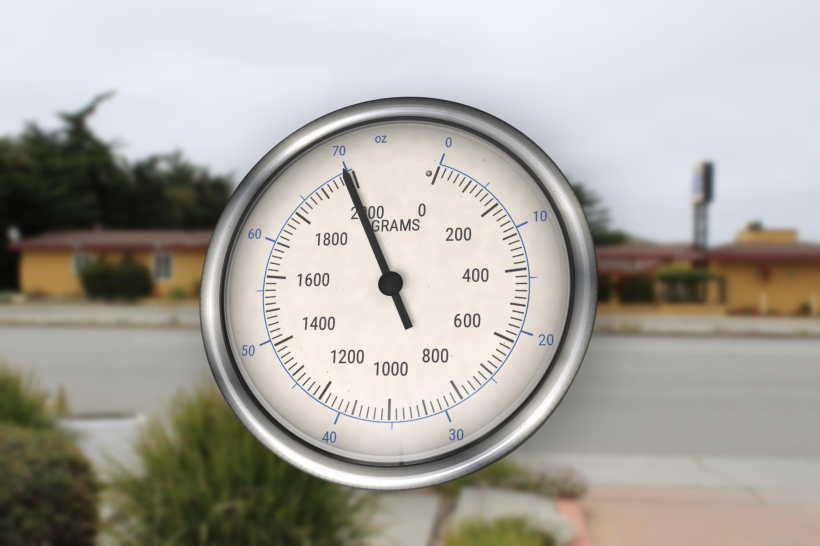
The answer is 1980 g
